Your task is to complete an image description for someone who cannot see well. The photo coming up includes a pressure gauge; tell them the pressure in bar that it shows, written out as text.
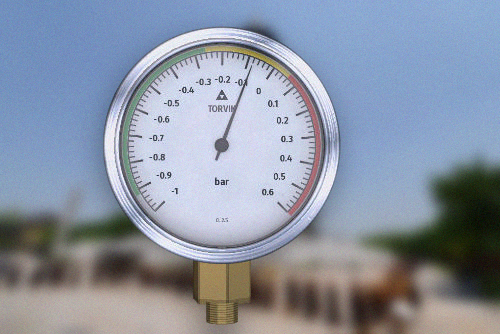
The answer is -0.08 bar
